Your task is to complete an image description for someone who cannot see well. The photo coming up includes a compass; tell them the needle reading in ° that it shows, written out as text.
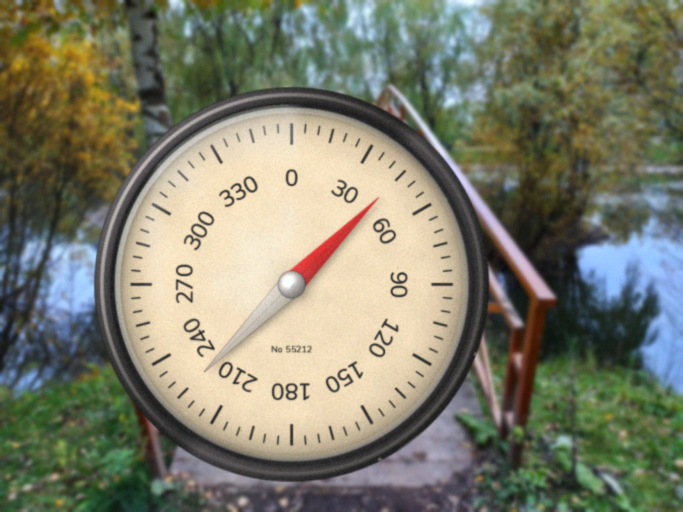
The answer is 45 °
